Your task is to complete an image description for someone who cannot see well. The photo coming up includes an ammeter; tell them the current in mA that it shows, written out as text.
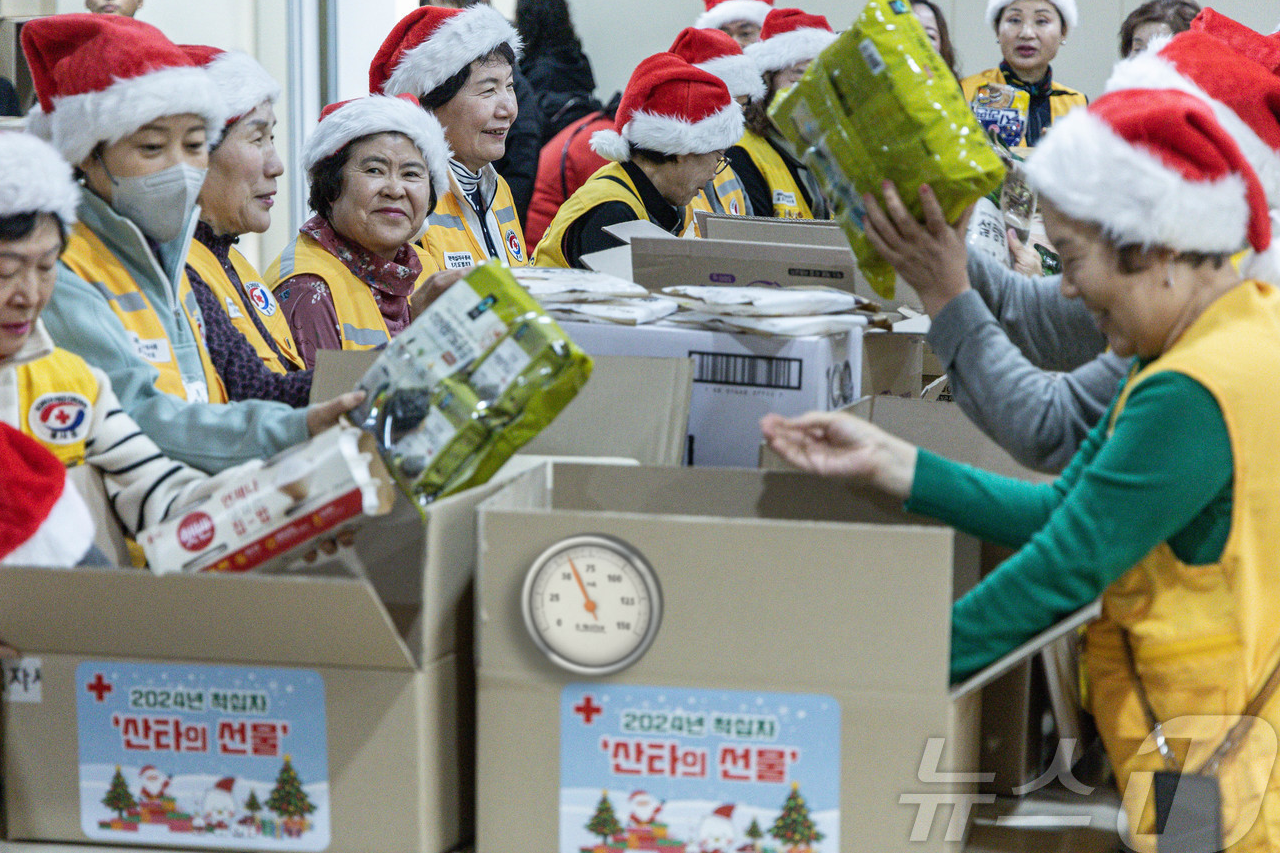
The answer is 60 mA
